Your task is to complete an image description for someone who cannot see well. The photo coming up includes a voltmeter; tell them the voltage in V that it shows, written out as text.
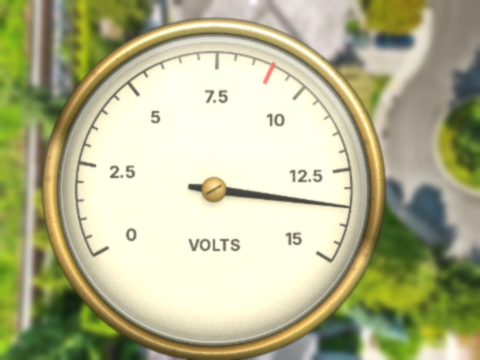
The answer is 13.5 V
